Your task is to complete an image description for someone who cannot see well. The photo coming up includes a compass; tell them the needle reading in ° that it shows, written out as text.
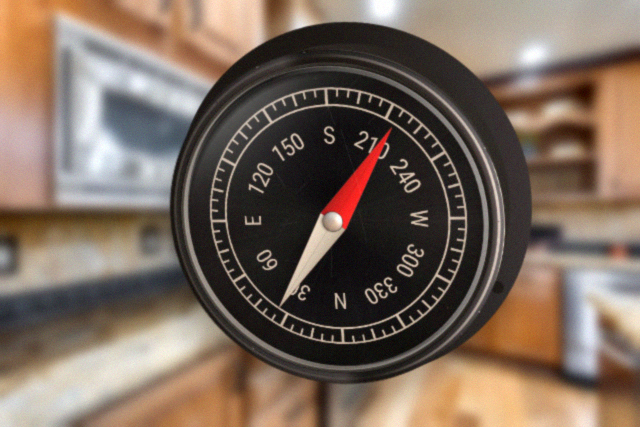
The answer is 215 °
